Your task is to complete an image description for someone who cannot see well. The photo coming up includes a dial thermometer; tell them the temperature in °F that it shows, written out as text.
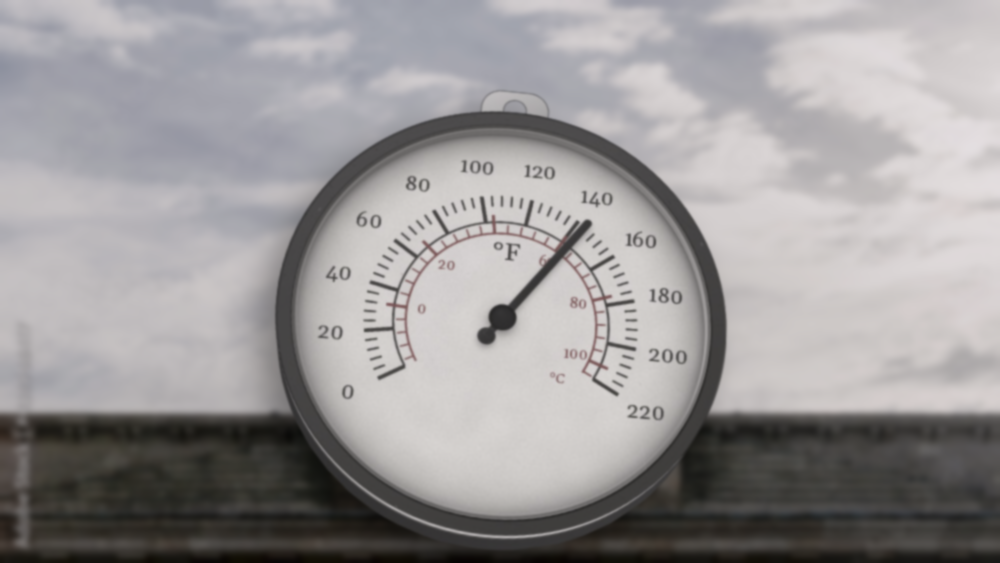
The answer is 144 °F
